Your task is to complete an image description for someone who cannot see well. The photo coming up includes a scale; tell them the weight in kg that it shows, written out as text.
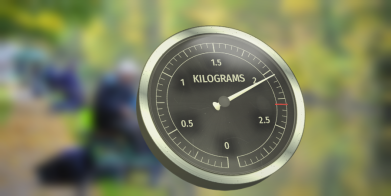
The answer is 2.05 kg
